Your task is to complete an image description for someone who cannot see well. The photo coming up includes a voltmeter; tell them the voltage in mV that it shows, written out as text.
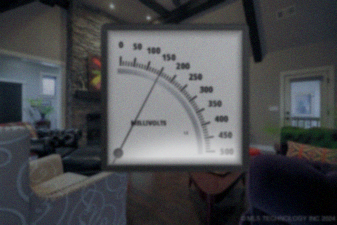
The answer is 150 mV
